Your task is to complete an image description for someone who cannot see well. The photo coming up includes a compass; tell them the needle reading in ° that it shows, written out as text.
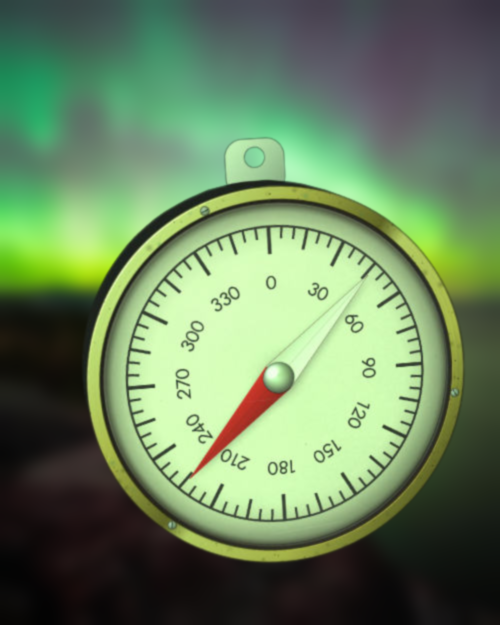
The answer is 225 °
